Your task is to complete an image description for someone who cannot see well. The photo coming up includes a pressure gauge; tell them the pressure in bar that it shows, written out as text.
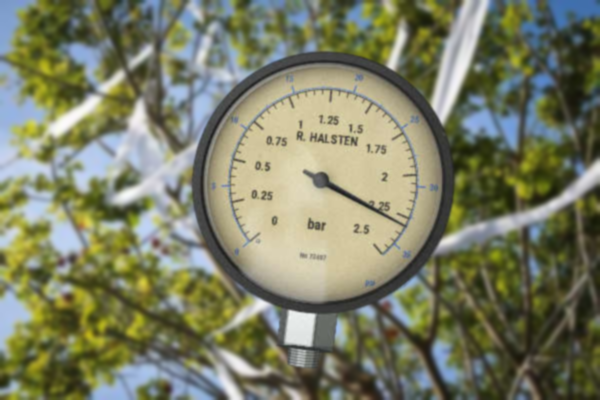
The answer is 2.3 bar
